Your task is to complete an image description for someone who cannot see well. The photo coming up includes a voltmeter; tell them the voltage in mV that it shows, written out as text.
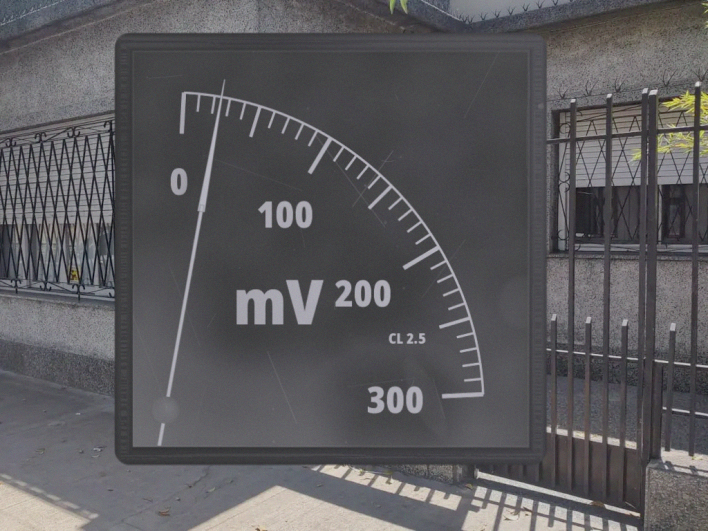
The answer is 25 mV
